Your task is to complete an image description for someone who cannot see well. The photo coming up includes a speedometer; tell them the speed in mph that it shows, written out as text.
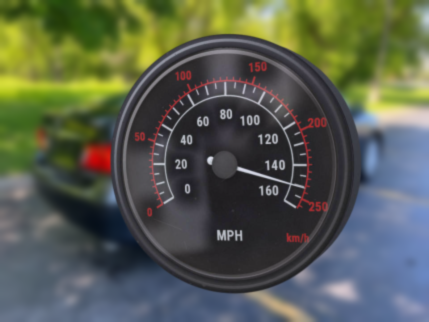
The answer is 150 mph
